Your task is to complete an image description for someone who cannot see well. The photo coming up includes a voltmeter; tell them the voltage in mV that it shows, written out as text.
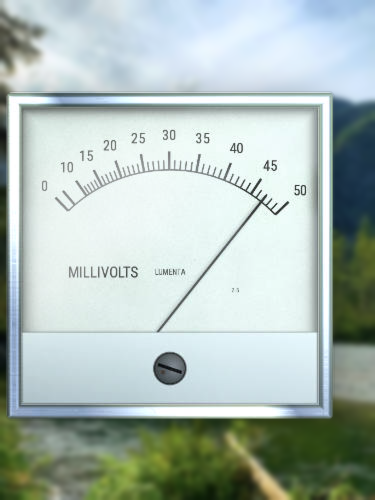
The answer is 47 mV
